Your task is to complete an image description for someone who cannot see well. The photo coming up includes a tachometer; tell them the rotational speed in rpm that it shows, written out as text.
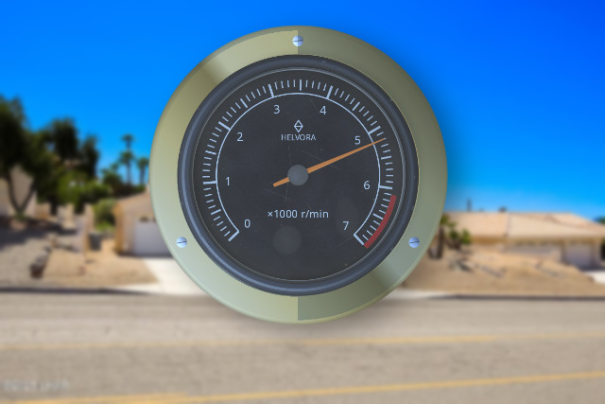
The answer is 5200 rpm
